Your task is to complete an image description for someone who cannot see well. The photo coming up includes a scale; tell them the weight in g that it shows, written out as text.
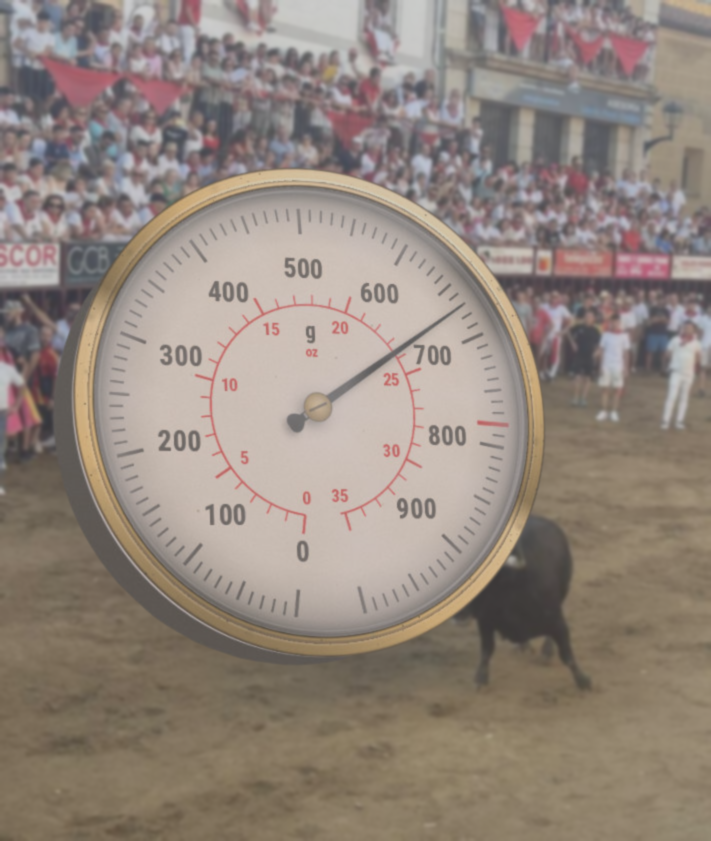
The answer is 670 g
